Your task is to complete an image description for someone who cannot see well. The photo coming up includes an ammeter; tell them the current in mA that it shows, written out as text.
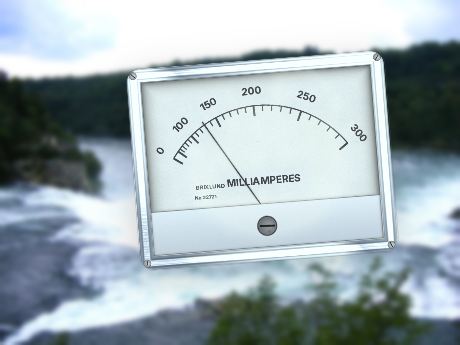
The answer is 130 mA
